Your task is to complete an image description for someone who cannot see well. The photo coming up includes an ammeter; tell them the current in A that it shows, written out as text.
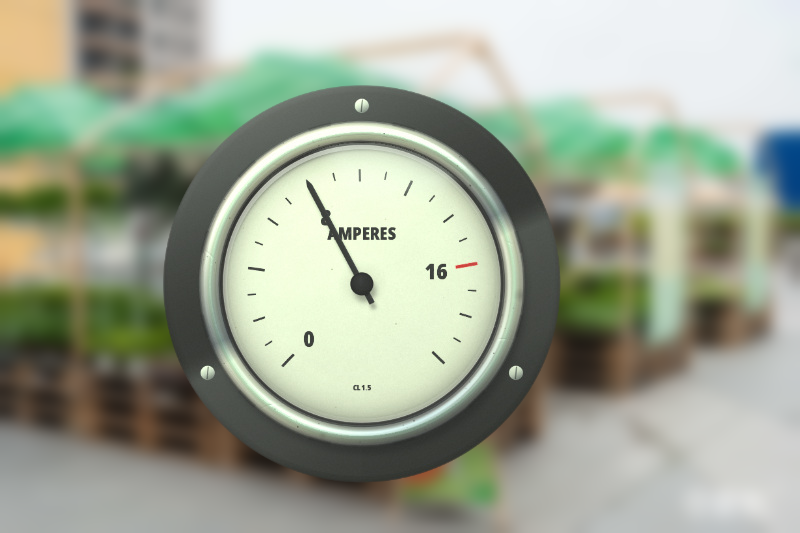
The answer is 8 A
